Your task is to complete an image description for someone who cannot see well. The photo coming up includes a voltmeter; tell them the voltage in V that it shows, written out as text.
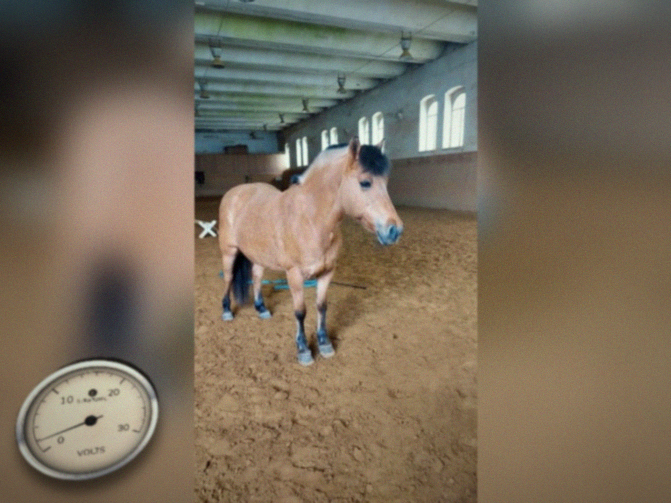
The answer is 2 V
